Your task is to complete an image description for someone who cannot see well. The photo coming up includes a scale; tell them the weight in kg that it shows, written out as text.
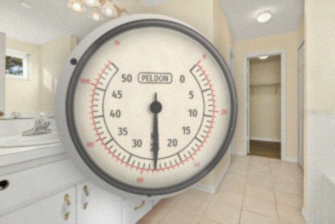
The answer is 25 kg
